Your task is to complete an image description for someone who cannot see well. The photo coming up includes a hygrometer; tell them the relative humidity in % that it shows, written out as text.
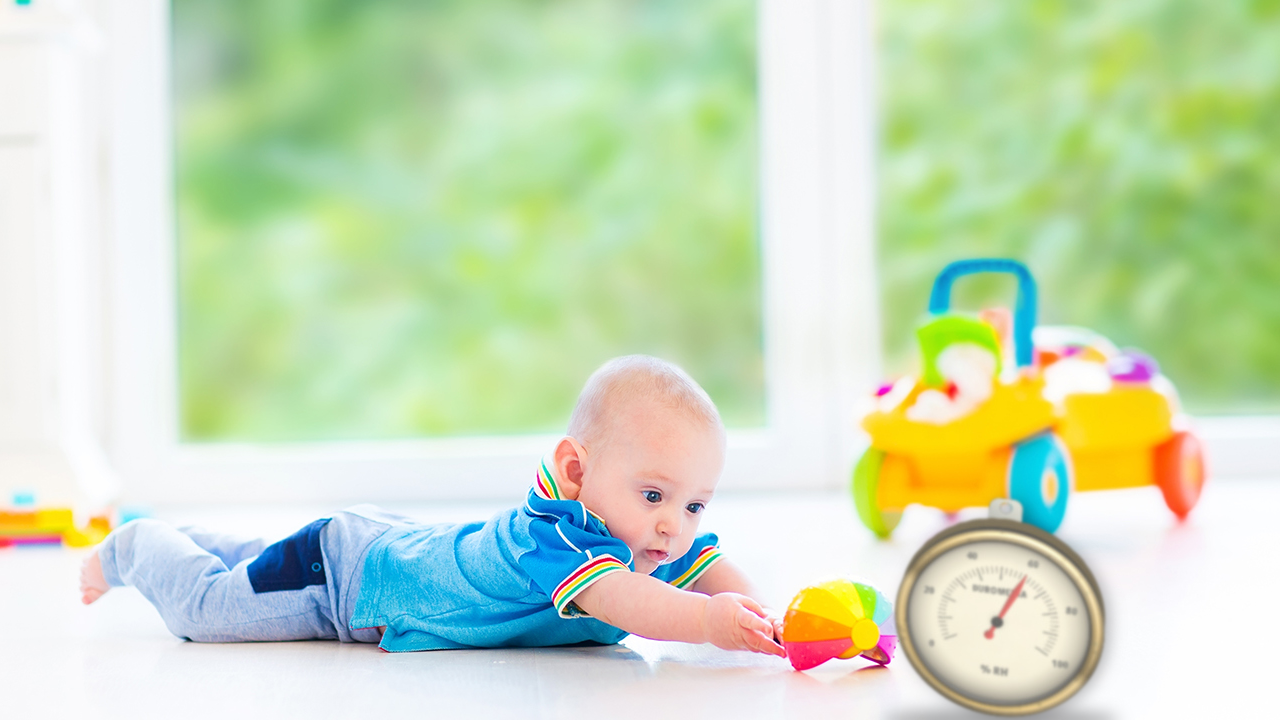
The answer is 60 %
